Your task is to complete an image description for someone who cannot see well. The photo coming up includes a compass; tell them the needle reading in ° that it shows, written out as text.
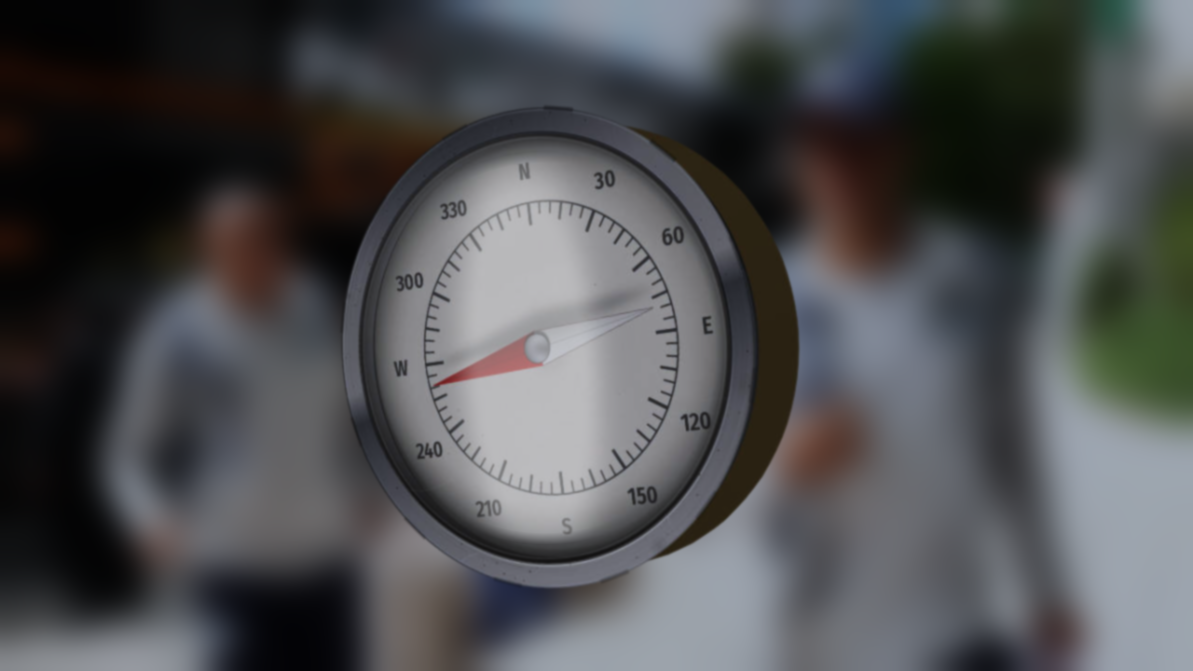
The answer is 260 °
